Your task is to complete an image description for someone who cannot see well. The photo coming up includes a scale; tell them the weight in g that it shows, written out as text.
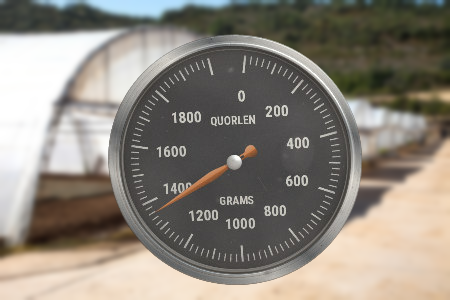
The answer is 1360 g
